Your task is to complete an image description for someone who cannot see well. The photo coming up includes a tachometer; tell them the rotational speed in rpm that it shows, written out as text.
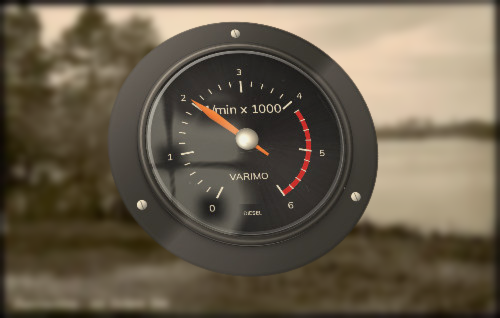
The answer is 2000 rpm
